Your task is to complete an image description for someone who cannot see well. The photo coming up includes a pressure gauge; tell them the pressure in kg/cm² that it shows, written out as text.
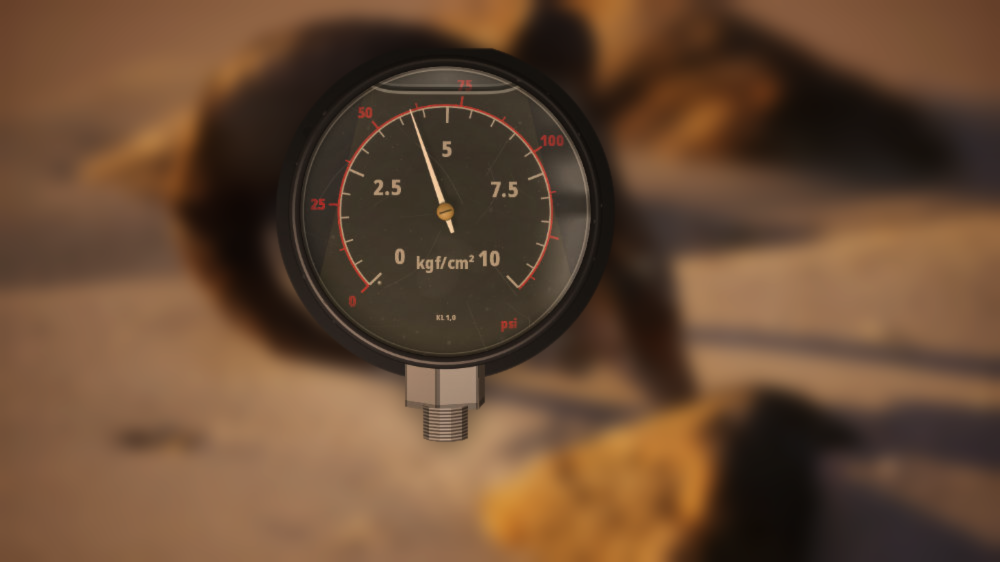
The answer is 4.25 kg/cm²
